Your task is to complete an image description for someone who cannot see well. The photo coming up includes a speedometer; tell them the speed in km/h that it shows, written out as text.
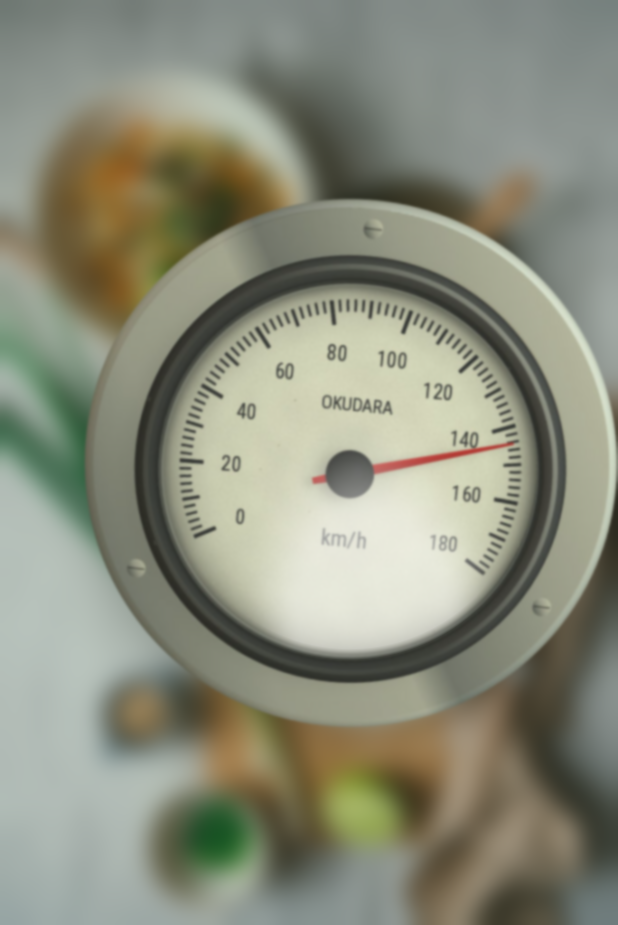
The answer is 144 km/h
